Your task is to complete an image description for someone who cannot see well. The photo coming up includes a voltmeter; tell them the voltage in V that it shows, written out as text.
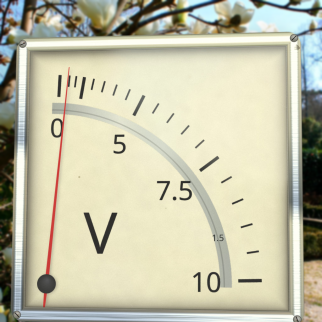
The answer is 1.5 V
